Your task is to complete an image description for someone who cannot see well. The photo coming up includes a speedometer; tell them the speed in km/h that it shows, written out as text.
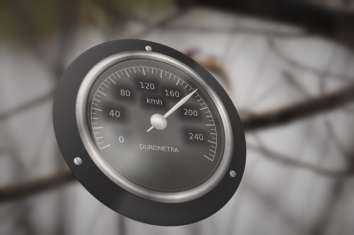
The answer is 180 km/h
